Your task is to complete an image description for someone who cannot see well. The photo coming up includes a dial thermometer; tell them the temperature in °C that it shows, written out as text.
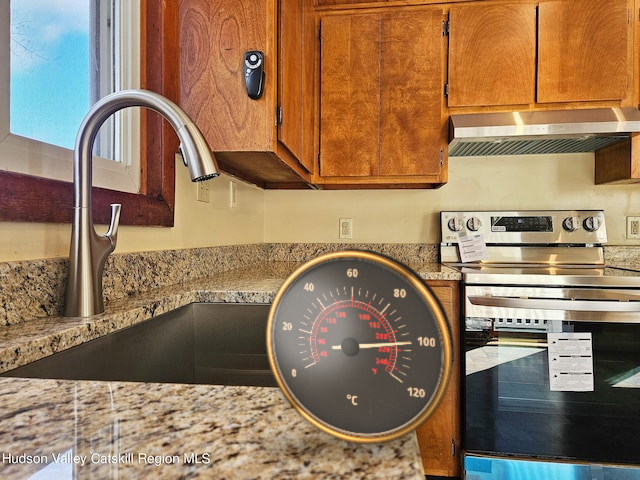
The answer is 100 °C
